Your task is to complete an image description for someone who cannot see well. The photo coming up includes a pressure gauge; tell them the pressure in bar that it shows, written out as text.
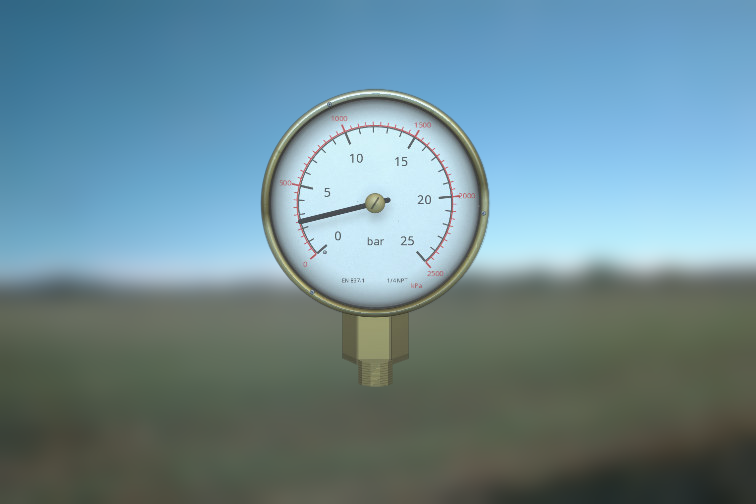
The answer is 2.5 bar
